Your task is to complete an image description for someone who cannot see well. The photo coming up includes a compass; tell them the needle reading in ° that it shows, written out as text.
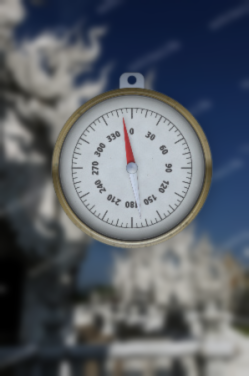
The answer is 350 °
